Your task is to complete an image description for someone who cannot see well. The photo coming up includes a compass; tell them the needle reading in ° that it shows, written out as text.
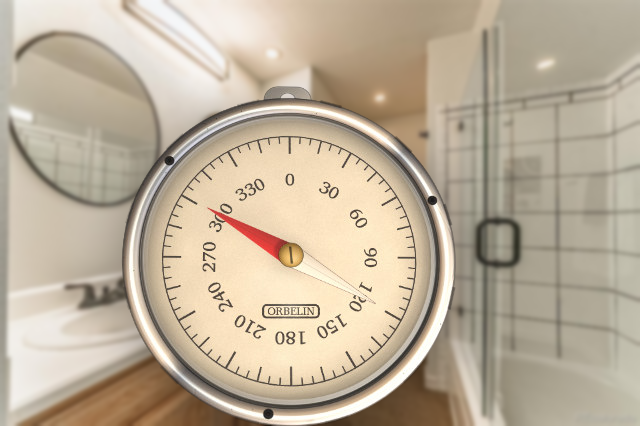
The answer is 300 °
